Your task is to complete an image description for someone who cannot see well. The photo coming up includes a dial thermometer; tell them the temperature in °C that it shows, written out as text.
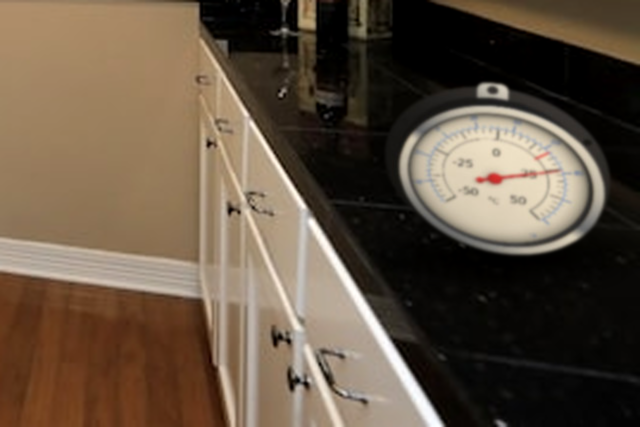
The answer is 25 °C
